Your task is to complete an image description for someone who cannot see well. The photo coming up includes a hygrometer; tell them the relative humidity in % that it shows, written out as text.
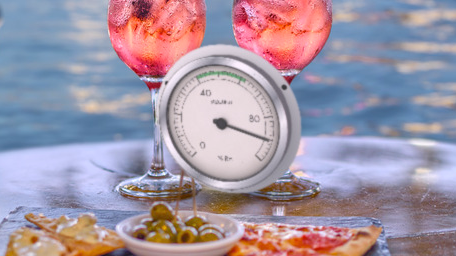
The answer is 90 %
